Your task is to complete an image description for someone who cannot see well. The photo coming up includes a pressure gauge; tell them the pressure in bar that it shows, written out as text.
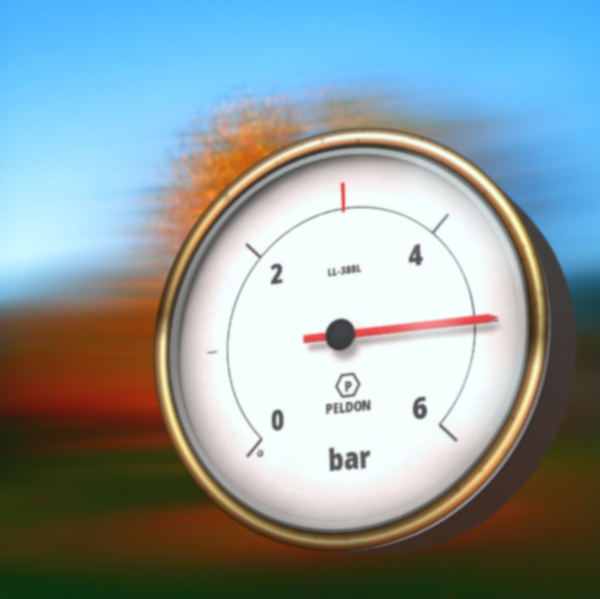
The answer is 5 bar
